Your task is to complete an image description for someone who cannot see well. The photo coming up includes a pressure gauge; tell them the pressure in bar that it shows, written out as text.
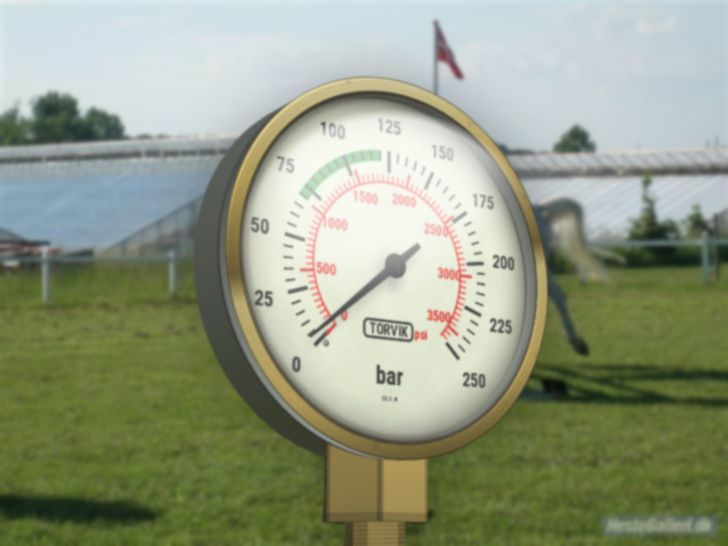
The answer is 5 bar
